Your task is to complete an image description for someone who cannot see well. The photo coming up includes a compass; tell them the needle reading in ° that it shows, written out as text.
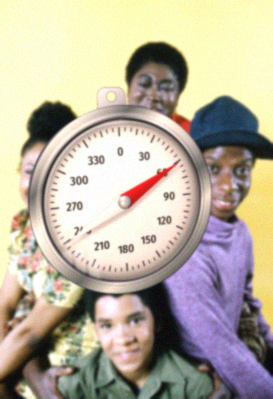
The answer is 60 °
